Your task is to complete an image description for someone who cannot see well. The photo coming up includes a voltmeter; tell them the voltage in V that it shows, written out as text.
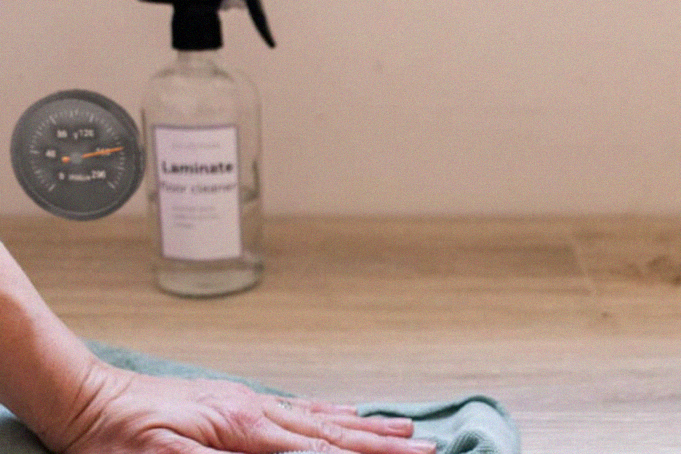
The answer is 160 V
